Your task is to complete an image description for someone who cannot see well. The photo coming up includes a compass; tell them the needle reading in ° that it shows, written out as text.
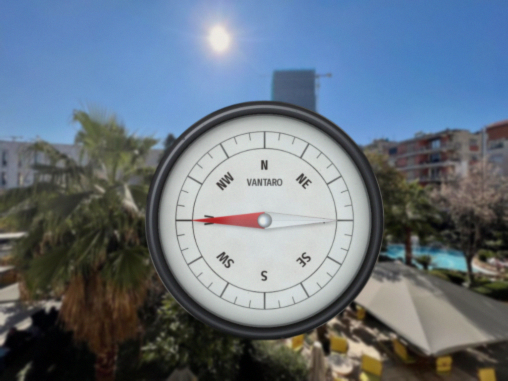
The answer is 270 °
